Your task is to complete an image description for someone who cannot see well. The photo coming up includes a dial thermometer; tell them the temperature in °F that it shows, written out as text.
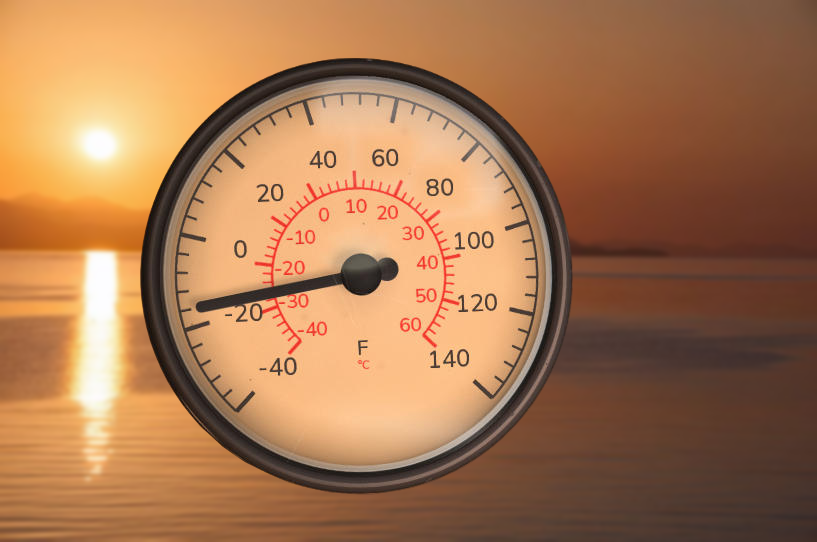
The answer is -16 °F
